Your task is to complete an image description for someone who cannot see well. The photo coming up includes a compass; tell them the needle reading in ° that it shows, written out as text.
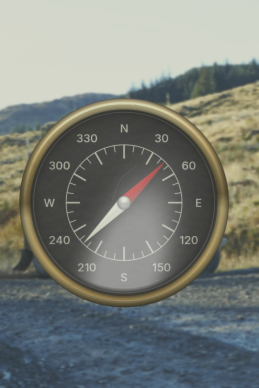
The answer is 45 °
